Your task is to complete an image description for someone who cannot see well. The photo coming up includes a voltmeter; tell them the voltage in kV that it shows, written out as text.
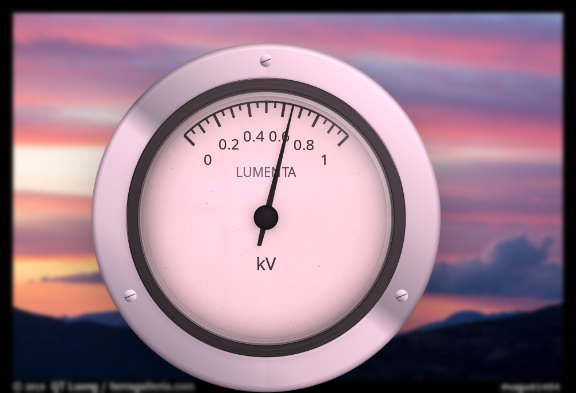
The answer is 0.65 kV
